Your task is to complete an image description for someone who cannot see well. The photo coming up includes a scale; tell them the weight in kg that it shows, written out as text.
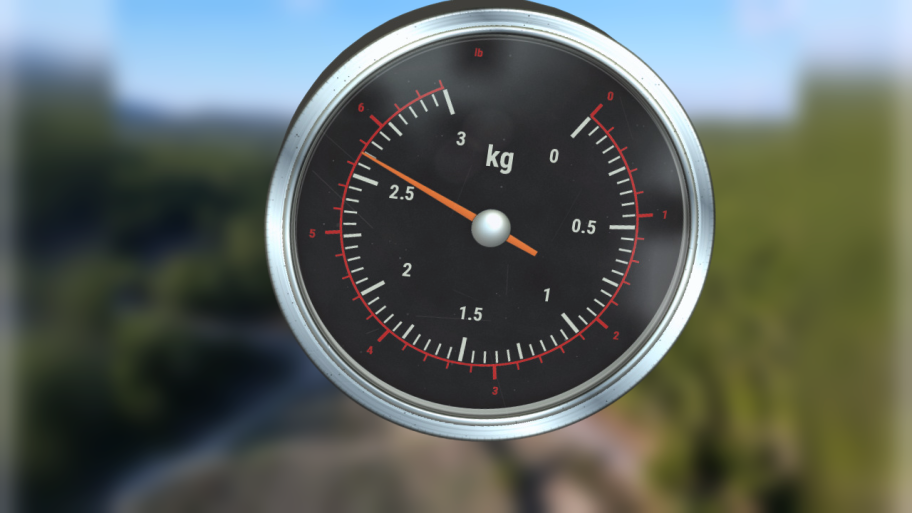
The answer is 2.6 kg
